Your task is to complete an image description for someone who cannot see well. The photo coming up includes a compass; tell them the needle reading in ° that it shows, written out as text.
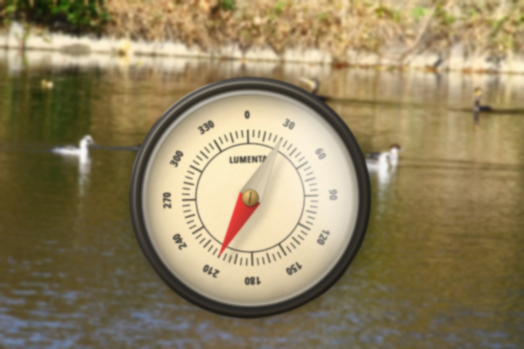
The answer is 210 °
